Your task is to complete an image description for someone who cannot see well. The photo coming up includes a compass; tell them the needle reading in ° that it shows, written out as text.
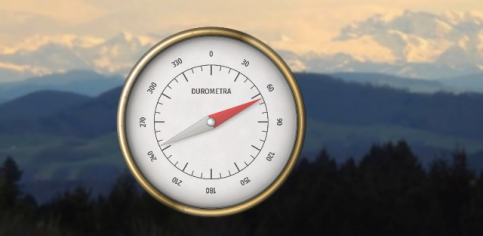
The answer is 65 °
